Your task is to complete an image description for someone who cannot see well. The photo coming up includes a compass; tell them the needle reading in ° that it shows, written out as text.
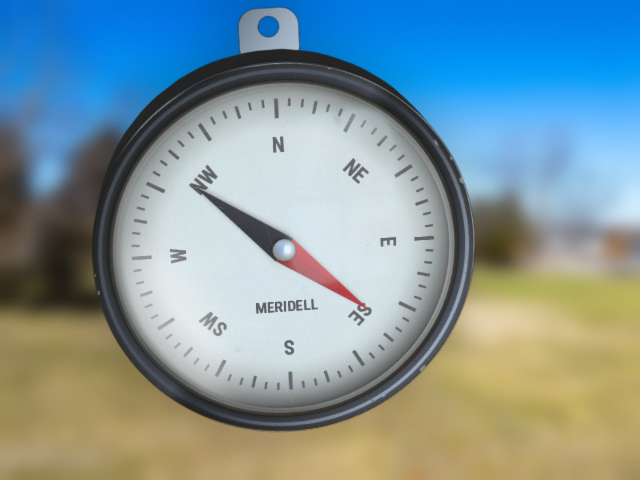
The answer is 130 °
